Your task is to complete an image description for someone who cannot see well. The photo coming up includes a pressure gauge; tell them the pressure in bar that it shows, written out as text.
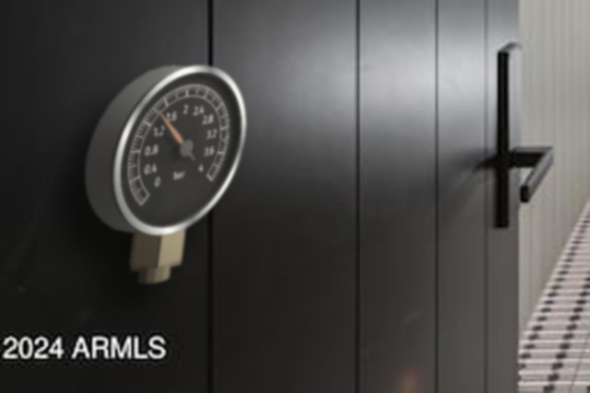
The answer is 1.4 bar
